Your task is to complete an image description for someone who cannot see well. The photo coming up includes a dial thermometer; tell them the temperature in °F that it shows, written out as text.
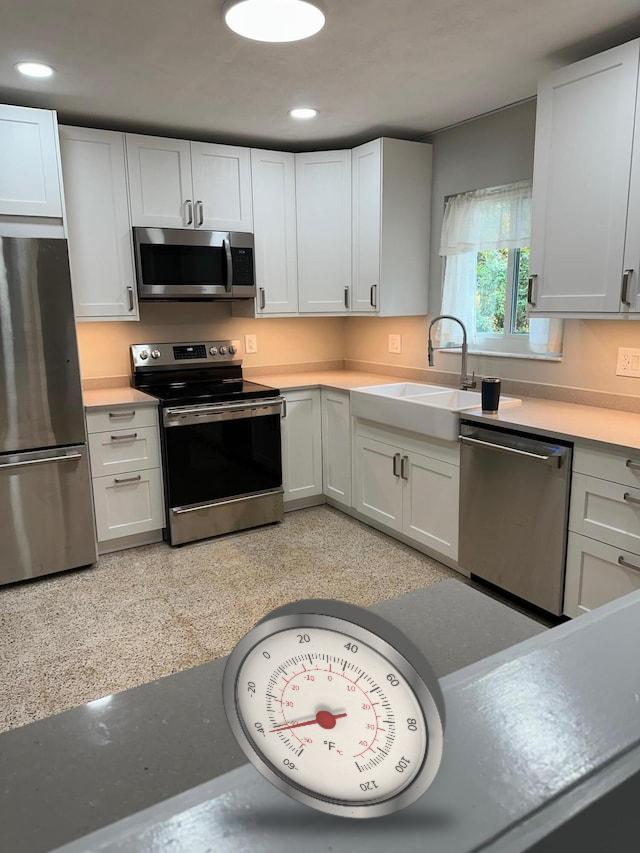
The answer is -40 °F
